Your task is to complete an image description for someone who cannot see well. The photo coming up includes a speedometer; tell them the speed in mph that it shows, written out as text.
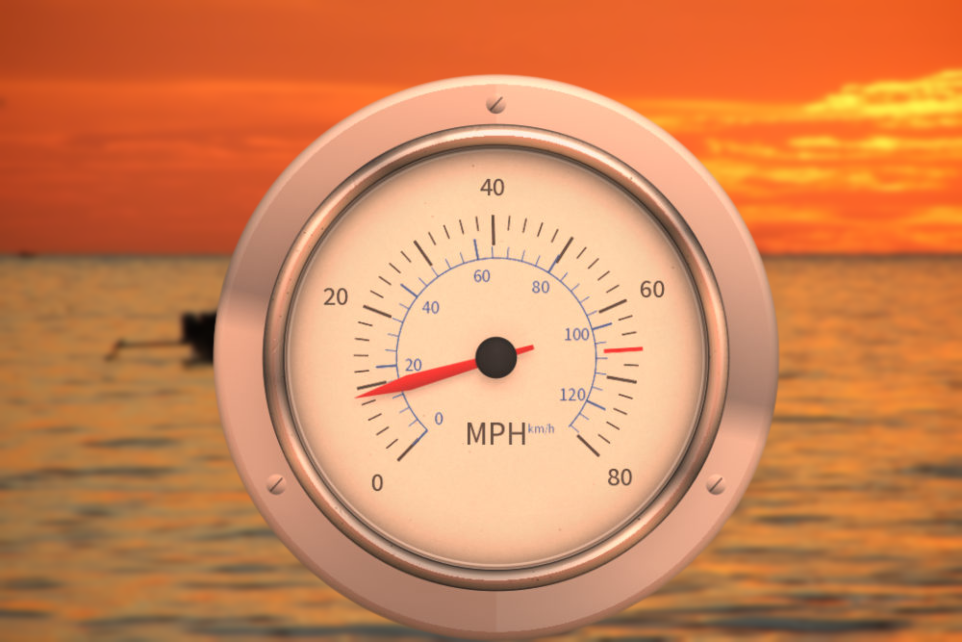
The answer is 9 mph
